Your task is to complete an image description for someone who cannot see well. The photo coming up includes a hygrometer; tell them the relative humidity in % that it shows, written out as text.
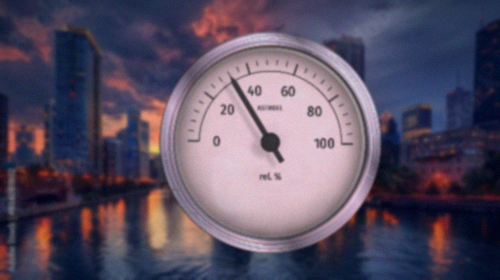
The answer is 32 %
